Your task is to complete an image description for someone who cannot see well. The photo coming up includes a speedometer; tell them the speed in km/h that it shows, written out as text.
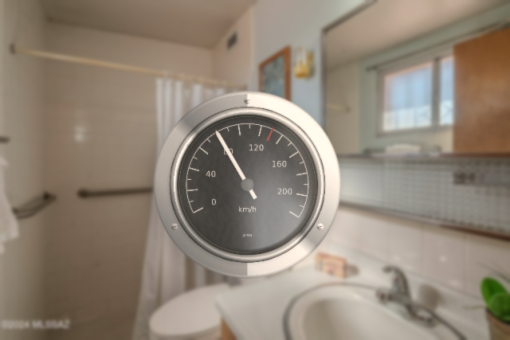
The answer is 80 km/h
